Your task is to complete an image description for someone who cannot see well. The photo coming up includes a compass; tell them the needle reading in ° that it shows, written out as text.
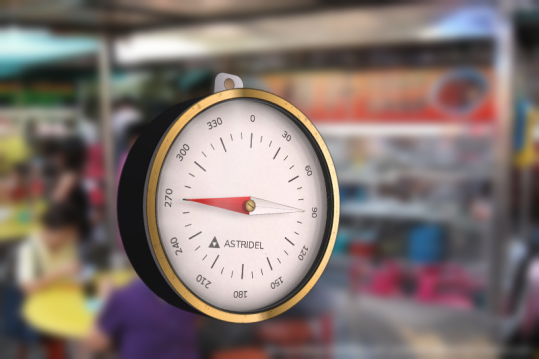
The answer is 270 °
